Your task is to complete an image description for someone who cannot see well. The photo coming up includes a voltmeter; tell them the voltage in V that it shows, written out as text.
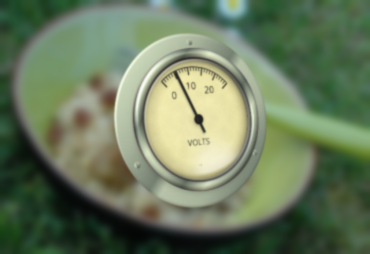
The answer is 5 V
